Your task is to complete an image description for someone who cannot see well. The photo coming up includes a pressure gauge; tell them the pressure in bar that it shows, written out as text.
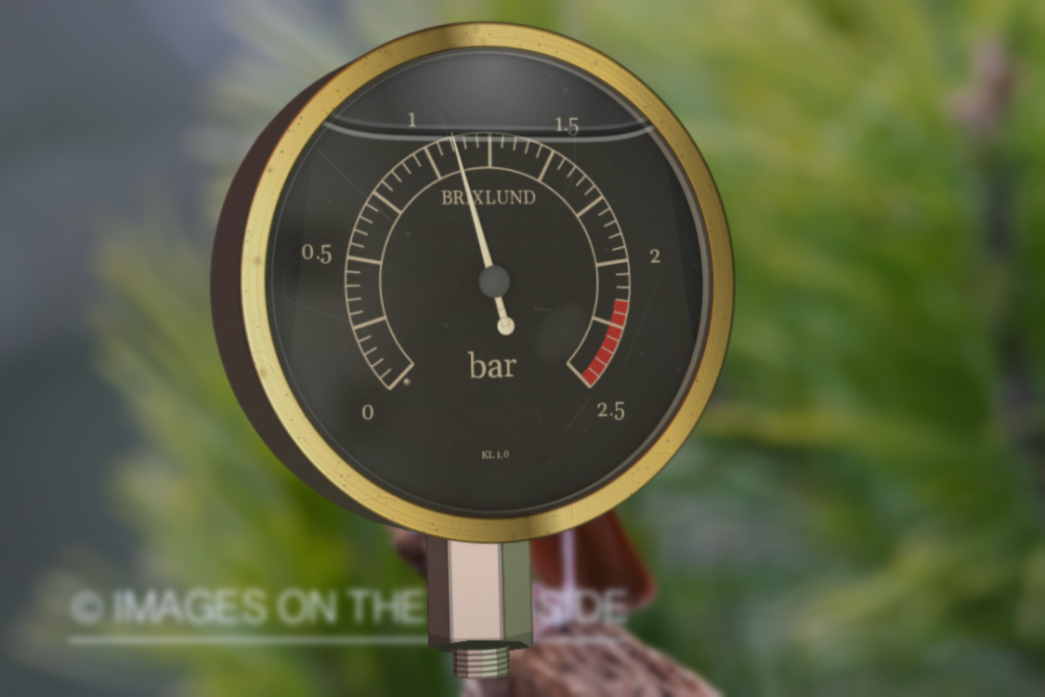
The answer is 1.1 bar
